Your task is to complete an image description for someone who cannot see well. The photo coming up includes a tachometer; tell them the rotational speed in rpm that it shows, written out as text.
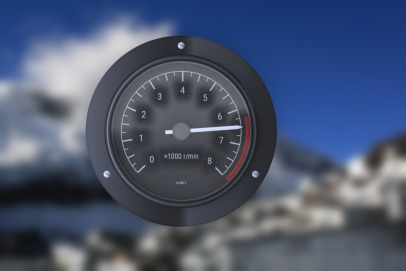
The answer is 6500 rpm
